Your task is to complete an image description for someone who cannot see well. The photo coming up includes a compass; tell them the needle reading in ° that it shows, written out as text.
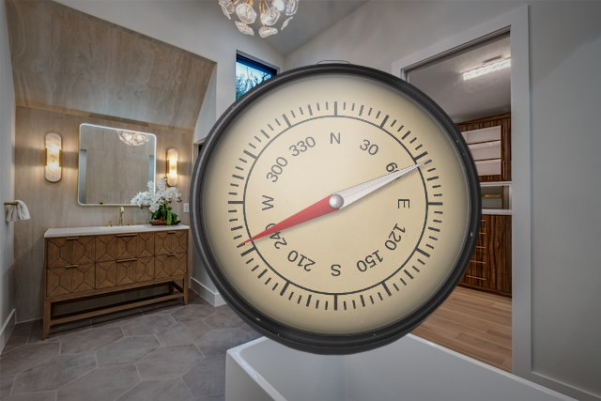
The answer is 245 °
